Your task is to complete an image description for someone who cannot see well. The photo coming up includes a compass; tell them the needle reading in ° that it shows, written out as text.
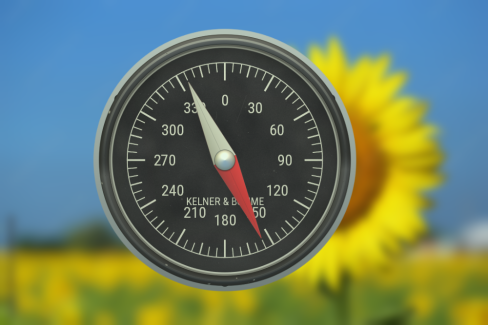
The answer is 155 °
